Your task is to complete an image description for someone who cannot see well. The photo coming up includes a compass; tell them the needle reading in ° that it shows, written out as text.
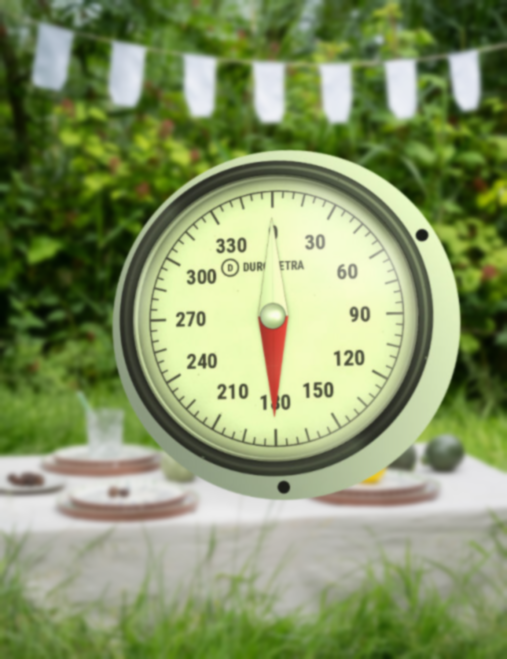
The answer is 180 °
